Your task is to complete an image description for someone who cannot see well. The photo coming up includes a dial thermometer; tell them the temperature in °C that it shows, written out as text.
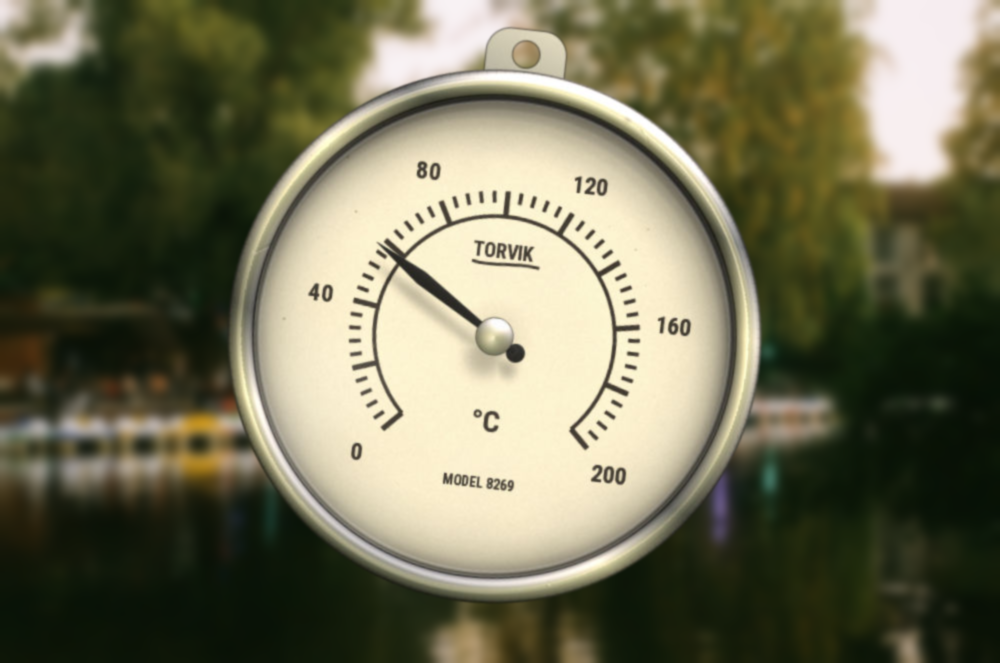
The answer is 58 °C
